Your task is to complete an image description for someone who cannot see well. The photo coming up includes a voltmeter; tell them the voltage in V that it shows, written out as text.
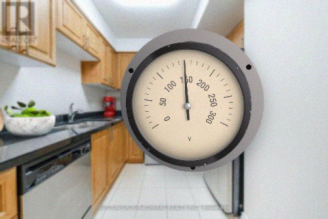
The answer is 150 V
